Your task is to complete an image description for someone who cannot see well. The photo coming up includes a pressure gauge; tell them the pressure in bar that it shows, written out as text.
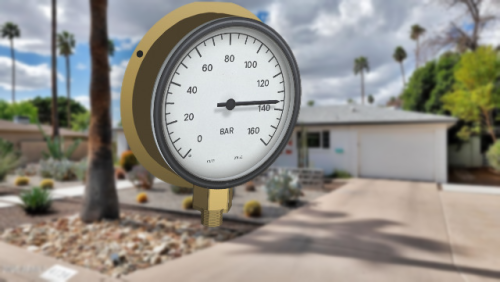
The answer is 135 bar
